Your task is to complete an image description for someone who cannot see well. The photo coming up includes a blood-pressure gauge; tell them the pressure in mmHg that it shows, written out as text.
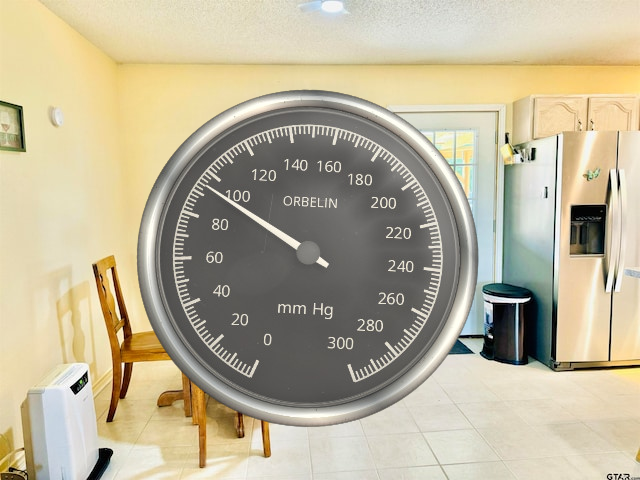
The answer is 94 mmHg
